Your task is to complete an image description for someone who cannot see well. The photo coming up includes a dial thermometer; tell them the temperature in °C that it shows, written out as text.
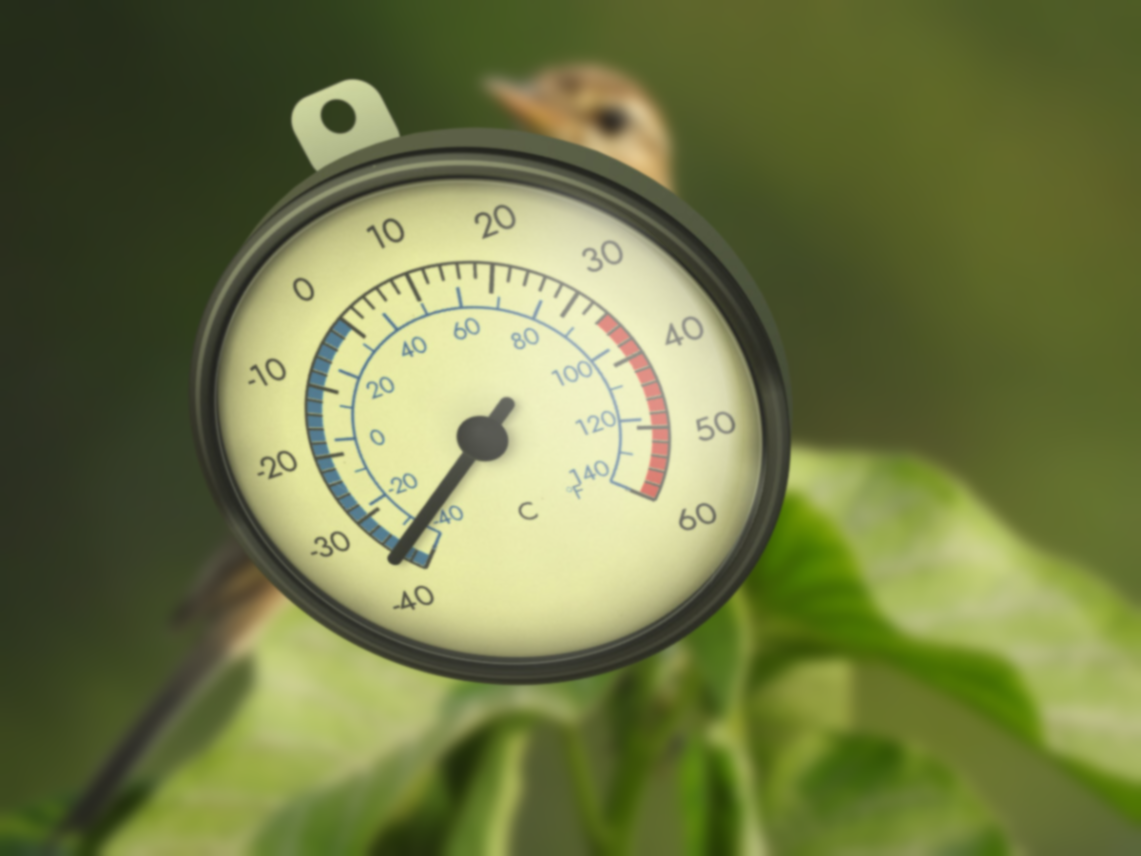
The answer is -36 °C
